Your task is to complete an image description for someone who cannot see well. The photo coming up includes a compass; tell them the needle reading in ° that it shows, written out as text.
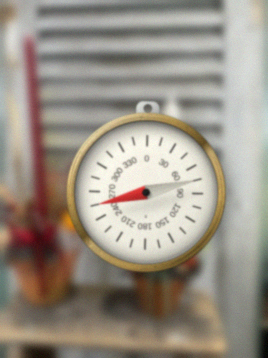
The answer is 255 °
